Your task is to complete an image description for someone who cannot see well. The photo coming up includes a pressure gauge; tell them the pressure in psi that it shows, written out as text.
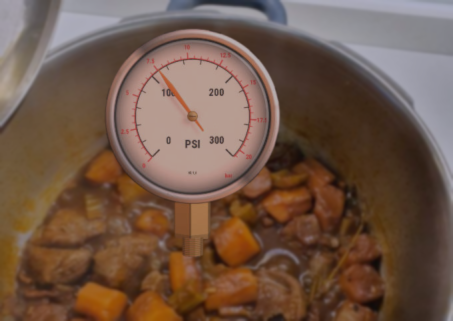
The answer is 110 psi
